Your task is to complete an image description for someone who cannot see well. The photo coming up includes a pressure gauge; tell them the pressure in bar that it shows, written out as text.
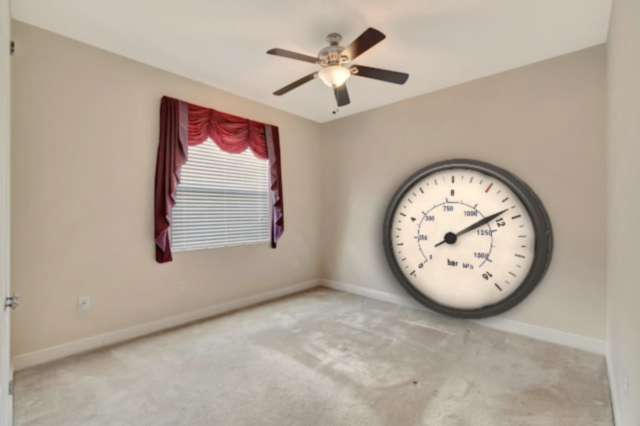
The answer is 11.5 bar
